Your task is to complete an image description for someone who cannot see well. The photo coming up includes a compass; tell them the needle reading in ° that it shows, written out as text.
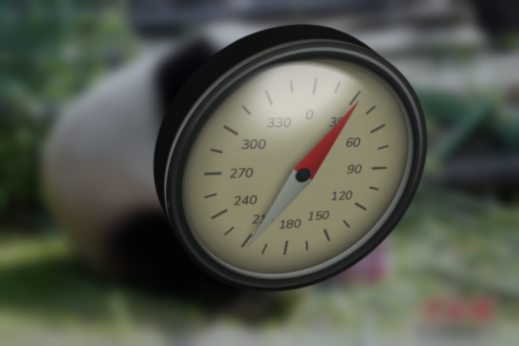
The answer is 30 °
